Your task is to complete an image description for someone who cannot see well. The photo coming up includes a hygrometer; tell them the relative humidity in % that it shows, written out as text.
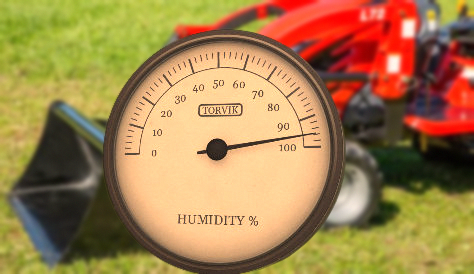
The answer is 96 %
